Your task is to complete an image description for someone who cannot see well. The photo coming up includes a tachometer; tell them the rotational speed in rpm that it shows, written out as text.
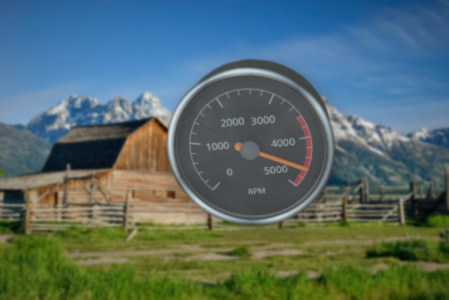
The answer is 4600 rpm
